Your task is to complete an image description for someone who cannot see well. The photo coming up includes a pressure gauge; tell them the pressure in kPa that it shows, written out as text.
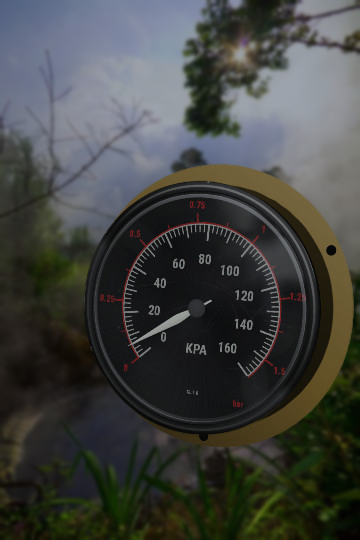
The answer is 6 kPa
